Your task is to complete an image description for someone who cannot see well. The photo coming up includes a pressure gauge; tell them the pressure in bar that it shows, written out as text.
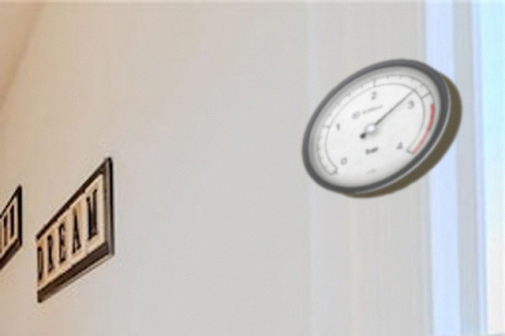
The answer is 2.8 bar
